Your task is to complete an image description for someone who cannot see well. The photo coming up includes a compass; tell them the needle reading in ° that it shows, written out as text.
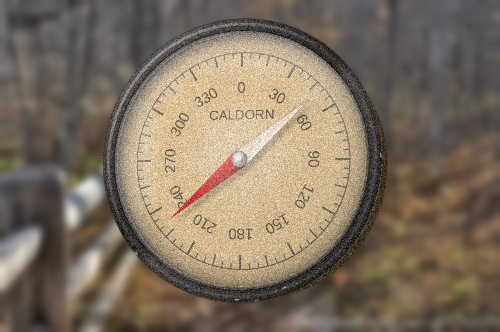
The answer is 230 °
